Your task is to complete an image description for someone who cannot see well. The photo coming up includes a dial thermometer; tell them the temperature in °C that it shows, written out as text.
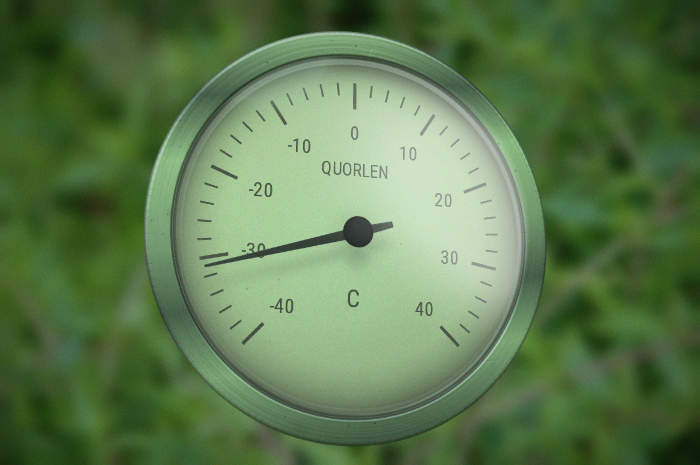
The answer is -31 °C
